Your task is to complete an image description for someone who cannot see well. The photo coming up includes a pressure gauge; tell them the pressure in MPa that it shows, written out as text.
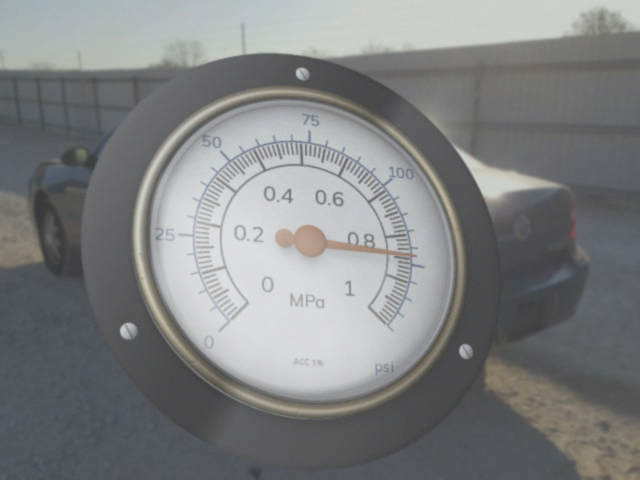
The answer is 0.85 MPa
